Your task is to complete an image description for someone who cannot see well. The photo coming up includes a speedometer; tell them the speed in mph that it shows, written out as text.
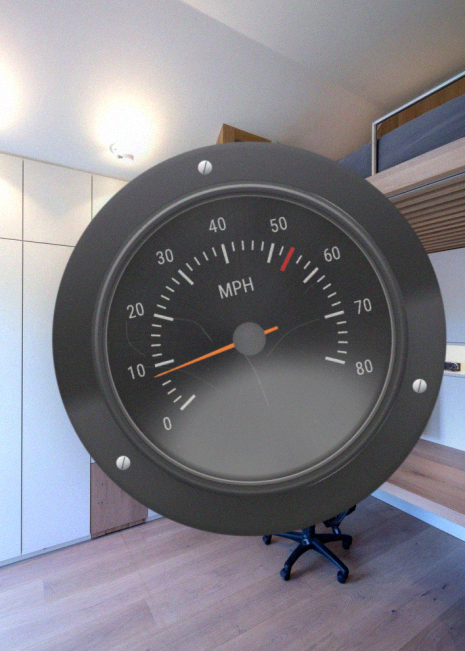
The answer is 8 mph
